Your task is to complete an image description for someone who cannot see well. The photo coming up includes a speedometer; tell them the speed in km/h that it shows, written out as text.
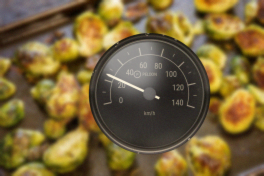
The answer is 25 km/h
